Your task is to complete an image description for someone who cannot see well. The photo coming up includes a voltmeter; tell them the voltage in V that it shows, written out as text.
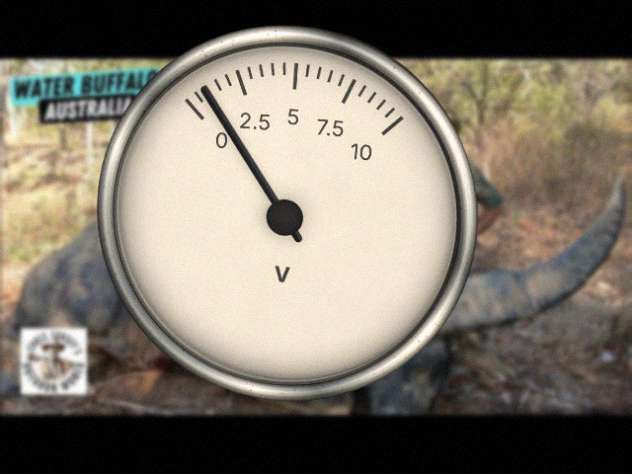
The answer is 1 V
